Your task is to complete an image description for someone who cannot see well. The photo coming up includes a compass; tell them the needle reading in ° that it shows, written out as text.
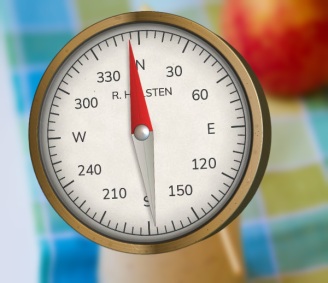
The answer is 355 °
